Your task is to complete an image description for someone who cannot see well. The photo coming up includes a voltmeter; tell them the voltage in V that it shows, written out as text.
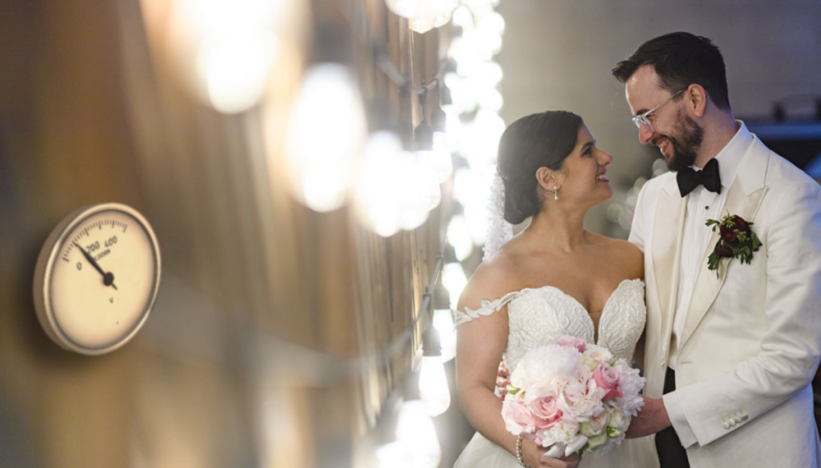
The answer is 100 V
